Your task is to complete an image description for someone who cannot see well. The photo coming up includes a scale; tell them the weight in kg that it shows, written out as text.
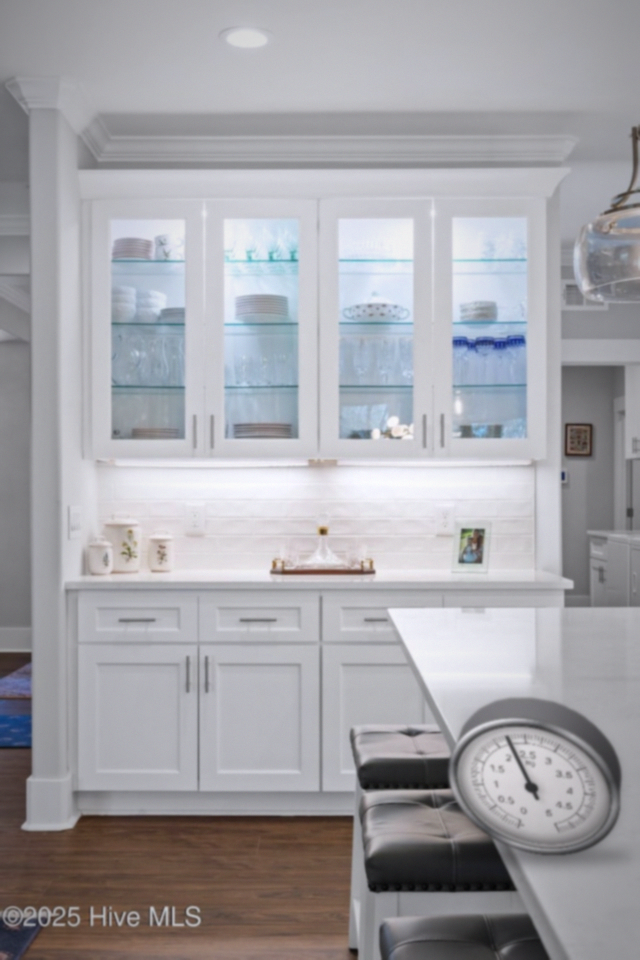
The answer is 2.25 kg
